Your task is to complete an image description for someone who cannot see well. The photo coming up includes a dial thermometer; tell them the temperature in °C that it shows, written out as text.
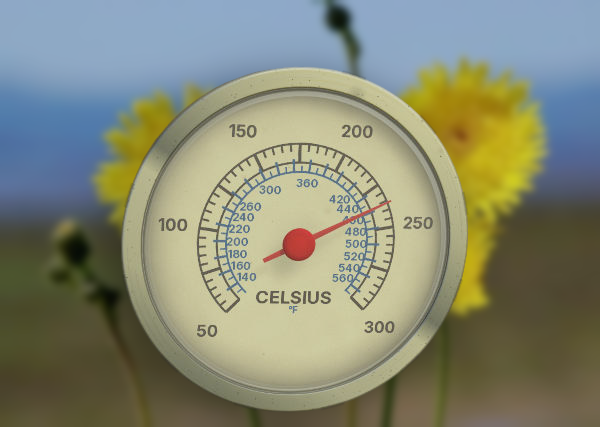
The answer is 235 °C
